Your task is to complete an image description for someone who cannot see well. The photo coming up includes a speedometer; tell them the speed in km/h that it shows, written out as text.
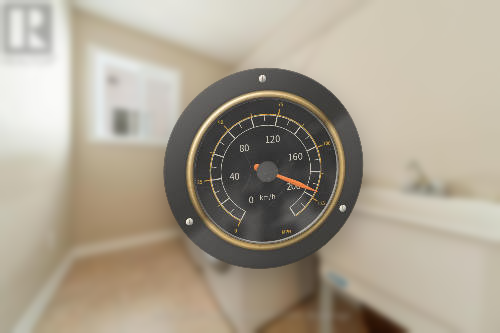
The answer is 195 km/h
